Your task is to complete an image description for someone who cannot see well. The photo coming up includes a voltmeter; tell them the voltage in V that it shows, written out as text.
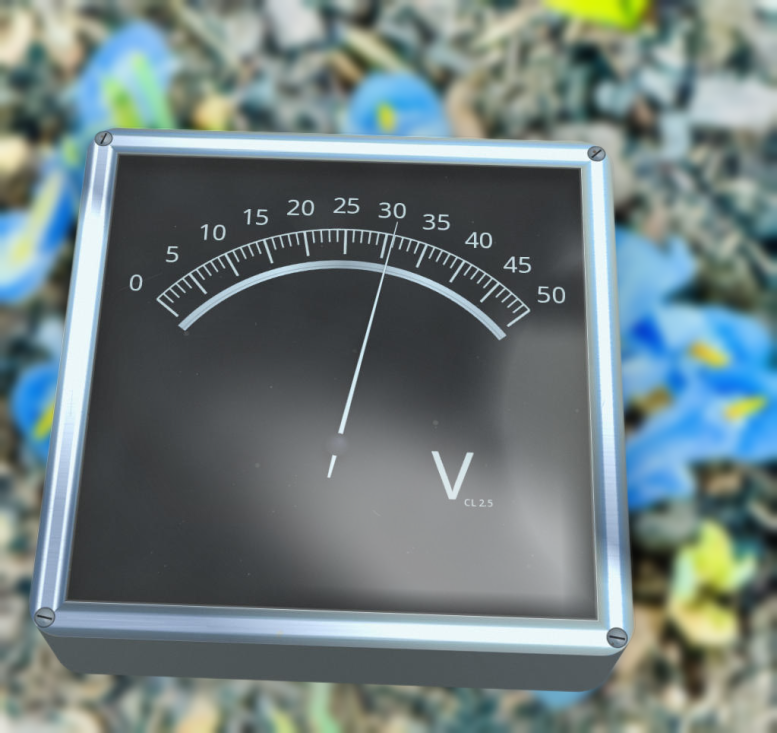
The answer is 31 V
